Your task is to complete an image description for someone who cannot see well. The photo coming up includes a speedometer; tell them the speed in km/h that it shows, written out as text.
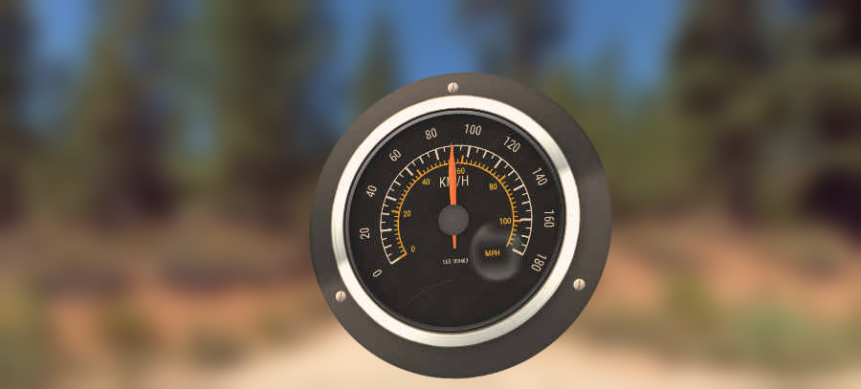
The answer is 90 km/h
